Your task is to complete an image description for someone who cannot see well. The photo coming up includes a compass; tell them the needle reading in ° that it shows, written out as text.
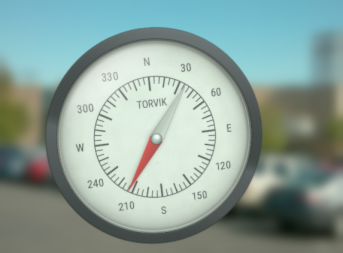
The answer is 215 °
